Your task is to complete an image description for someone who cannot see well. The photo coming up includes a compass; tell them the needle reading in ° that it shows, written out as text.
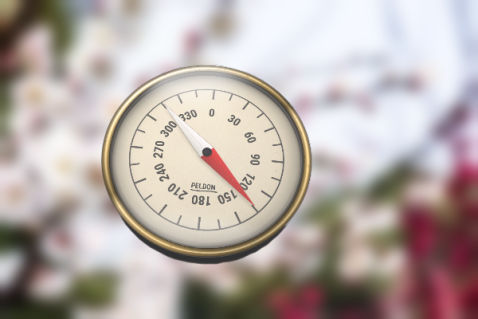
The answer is 135 °
